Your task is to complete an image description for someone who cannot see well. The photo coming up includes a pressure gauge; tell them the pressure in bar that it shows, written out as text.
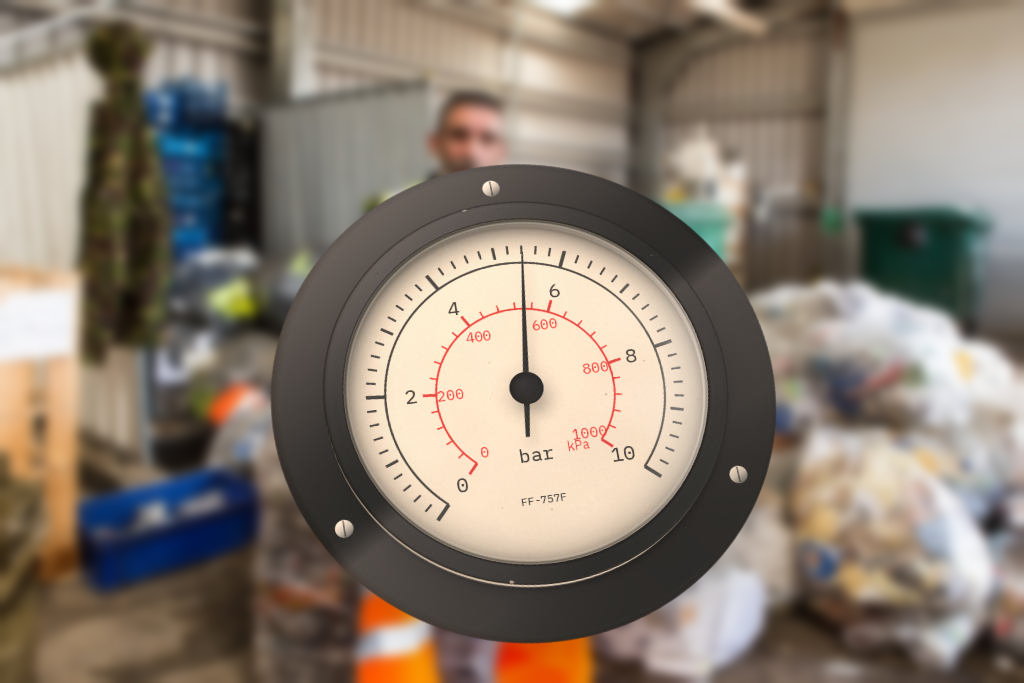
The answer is 5.4 bar
